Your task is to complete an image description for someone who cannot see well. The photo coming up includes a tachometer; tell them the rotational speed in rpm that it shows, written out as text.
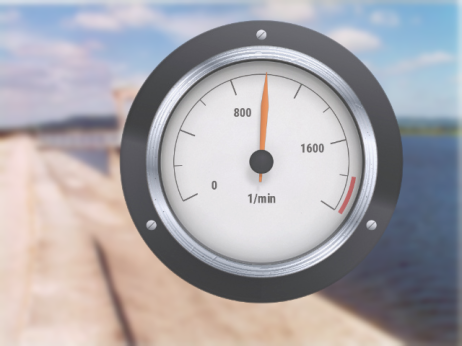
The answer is 1000 rpm
